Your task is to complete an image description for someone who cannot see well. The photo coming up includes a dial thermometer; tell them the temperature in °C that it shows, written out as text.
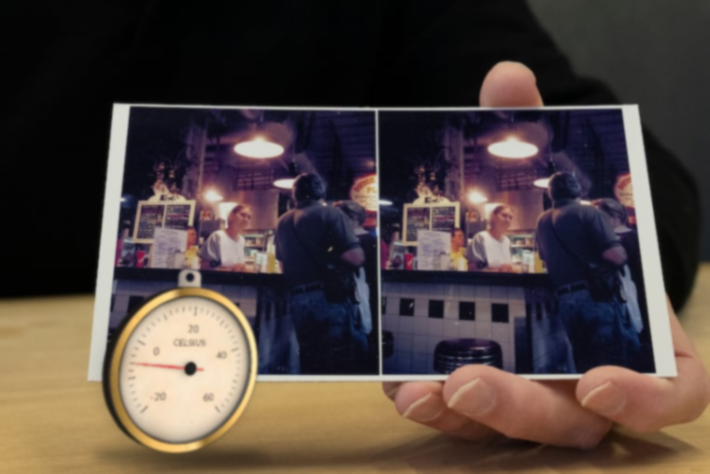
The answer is -6 °C
